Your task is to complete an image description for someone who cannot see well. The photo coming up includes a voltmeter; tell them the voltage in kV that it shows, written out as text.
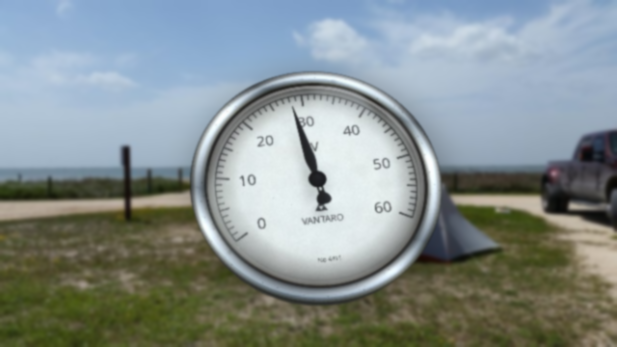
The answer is 28 kV
